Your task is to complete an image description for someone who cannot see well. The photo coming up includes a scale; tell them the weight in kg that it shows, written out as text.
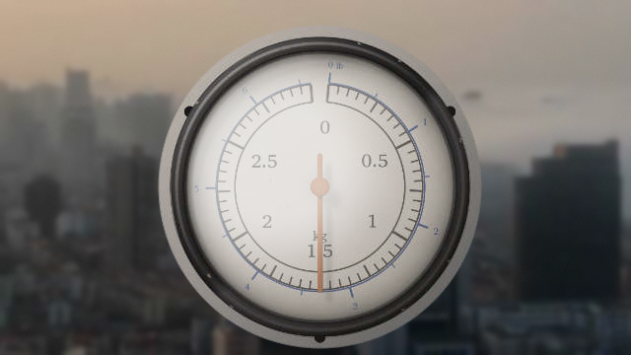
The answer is 1.5 kg
